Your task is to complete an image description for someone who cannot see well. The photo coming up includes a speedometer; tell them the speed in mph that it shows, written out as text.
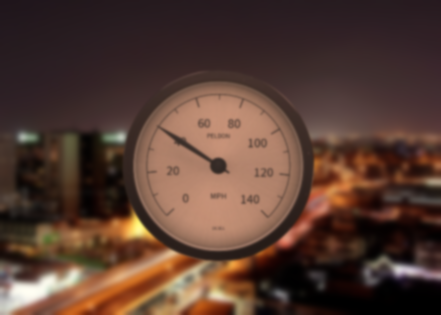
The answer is 40 mph
